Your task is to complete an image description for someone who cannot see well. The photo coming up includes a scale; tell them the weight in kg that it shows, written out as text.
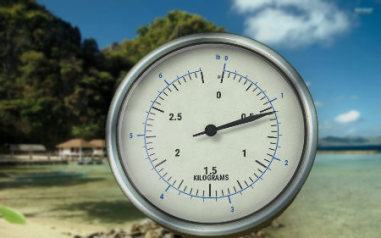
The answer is 0.55 kg
